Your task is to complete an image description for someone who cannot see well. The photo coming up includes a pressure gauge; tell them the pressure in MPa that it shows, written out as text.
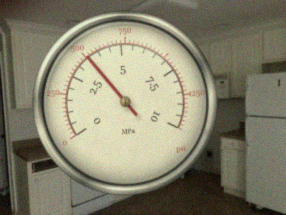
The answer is 3.5 MPa
